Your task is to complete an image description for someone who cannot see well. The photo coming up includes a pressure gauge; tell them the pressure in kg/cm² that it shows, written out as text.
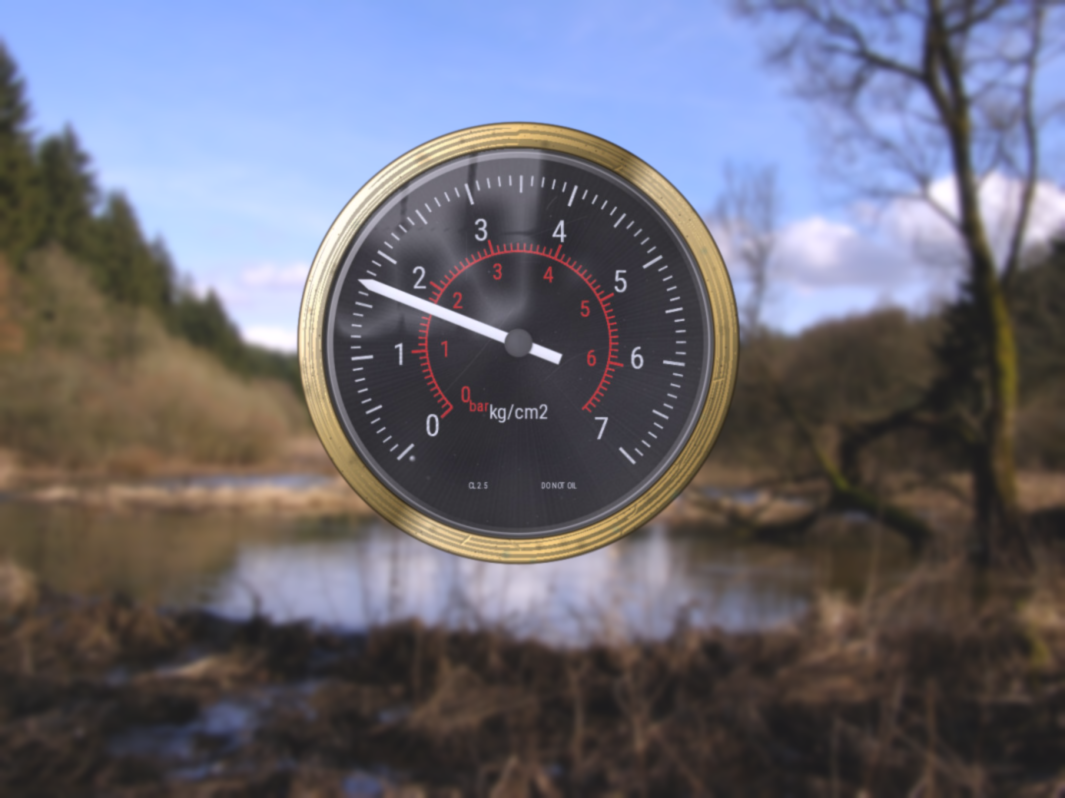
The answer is 1.7 kg/cm²
